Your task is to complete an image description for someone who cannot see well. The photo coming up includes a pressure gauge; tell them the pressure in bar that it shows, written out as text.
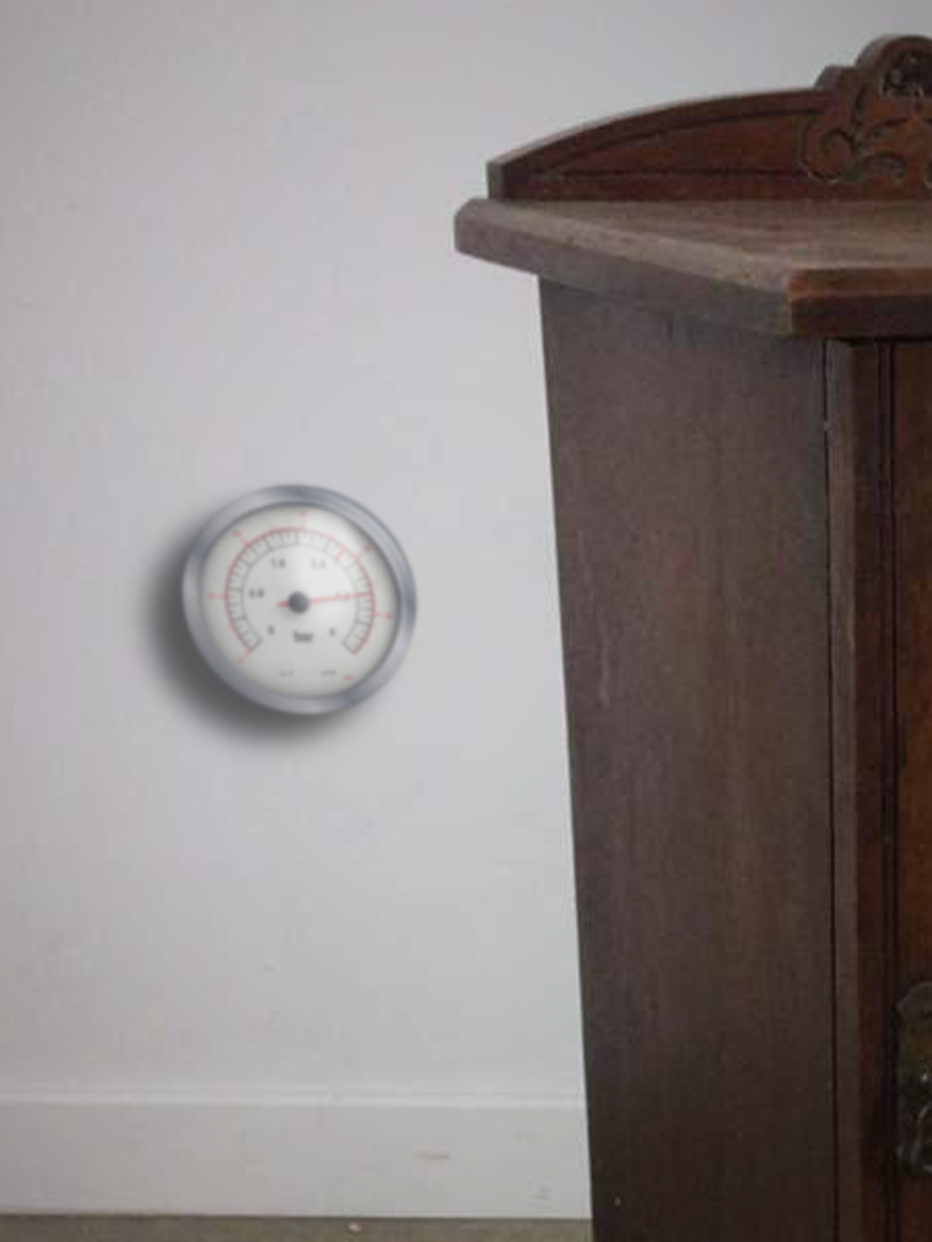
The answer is 3.2 bar
